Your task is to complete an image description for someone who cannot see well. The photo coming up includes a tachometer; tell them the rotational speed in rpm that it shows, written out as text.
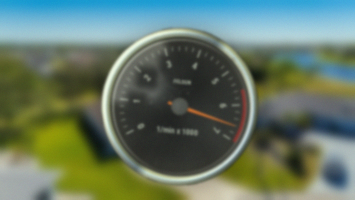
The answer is 6600 rpm
